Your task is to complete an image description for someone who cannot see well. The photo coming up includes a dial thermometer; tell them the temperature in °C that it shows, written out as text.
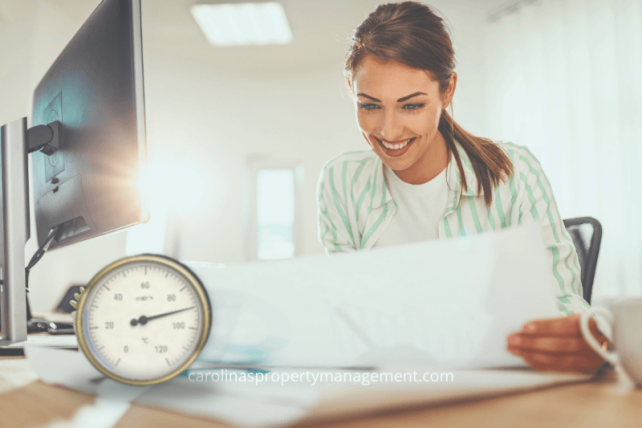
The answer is 90 °C
